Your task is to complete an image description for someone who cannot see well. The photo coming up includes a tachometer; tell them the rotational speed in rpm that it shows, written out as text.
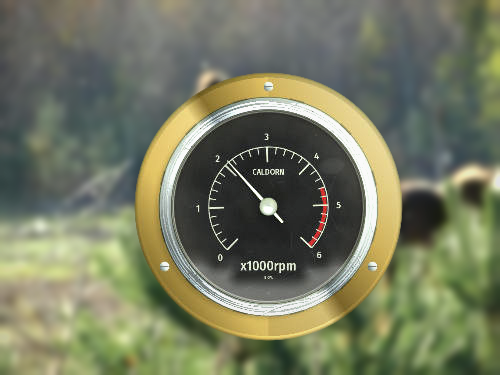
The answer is 2100 rpm
